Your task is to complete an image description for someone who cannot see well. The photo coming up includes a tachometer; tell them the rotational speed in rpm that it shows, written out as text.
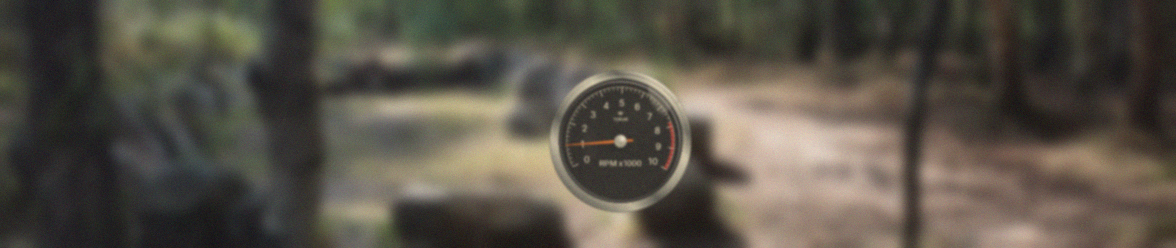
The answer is 1000 rpm
